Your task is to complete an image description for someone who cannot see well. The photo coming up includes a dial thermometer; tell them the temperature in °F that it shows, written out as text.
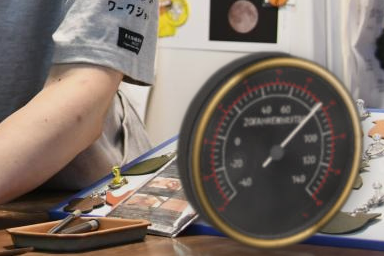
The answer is 80 °F
